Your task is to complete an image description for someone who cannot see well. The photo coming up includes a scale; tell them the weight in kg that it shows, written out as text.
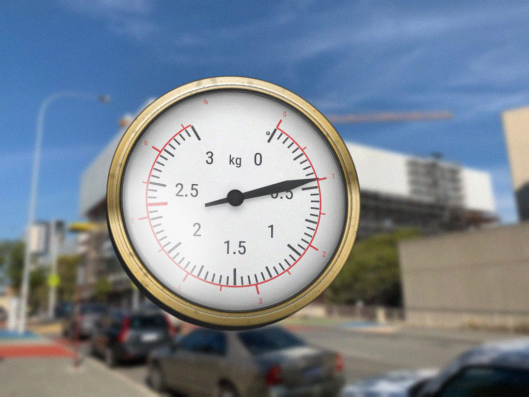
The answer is 0.45 kg
